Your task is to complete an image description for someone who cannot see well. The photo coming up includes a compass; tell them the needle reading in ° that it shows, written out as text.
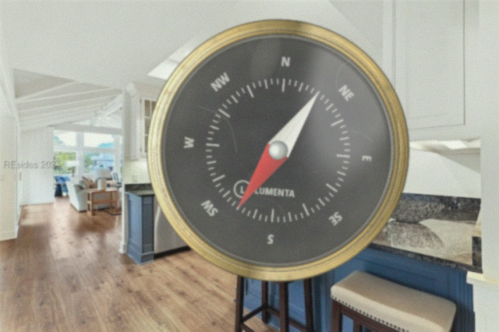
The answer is 210 °
